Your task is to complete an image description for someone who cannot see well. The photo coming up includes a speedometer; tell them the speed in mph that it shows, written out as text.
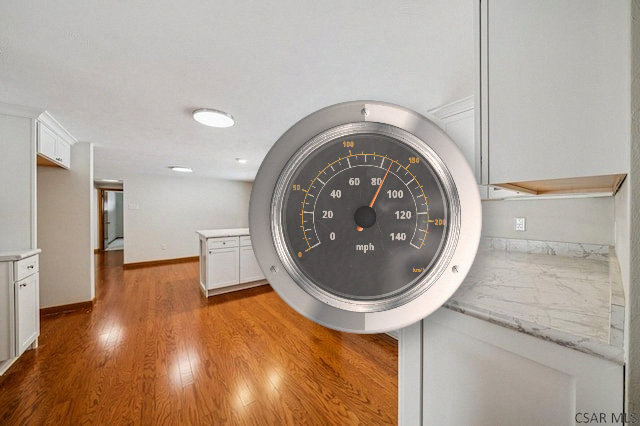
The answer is 85 mph
